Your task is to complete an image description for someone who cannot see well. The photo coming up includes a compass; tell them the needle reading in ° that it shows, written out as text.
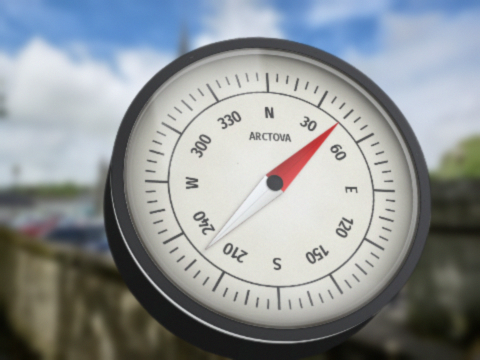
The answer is 45 °
